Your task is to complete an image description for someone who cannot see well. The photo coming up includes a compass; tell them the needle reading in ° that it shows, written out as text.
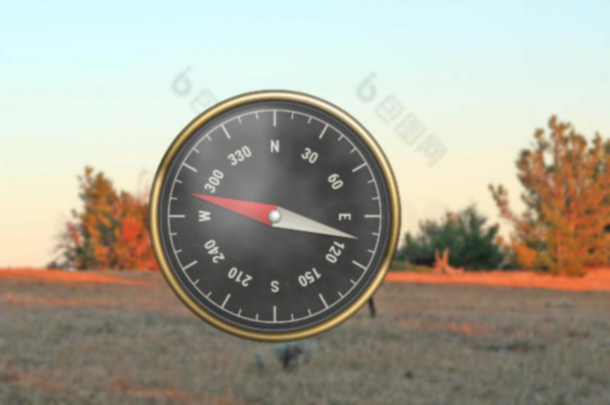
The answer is 285 °
